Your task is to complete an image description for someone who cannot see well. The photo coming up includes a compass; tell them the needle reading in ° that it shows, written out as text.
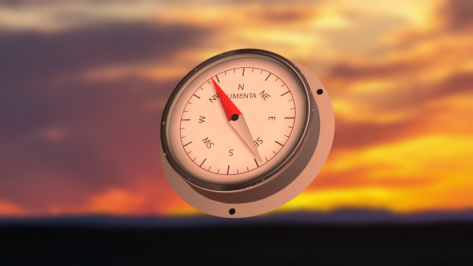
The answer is 325 °
